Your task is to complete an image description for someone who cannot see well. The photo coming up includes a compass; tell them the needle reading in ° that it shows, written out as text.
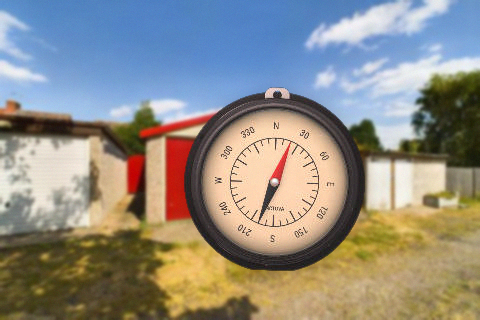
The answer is 20 °
